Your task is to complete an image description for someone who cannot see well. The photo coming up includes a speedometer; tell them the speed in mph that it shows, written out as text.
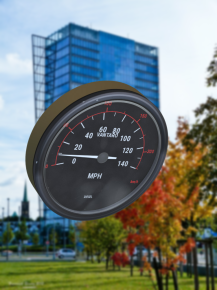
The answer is 10 mph
